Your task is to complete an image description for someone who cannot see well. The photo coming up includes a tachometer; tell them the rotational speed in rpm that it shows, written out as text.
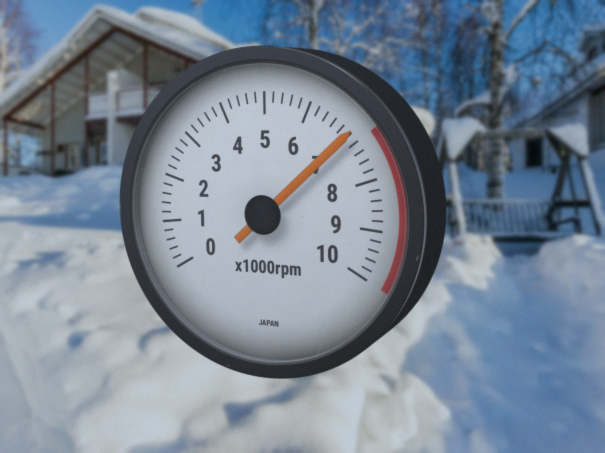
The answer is 7000 rpm
